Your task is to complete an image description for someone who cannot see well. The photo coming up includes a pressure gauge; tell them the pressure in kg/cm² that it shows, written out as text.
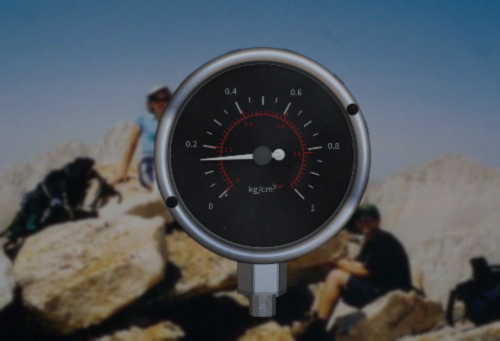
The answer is 0.15 kg/cm²
